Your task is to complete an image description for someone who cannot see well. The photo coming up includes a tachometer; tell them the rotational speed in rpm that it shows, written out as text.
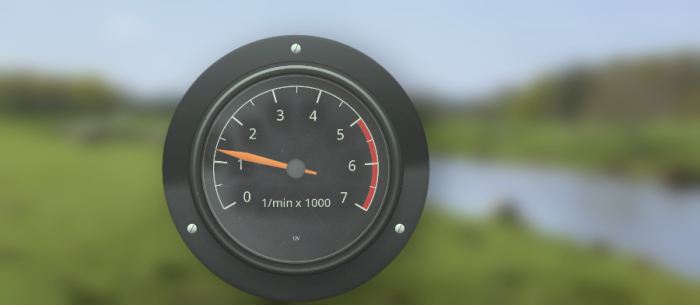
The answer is 1250 rpm
